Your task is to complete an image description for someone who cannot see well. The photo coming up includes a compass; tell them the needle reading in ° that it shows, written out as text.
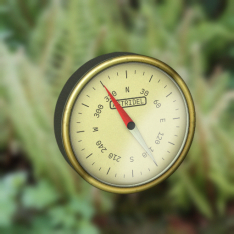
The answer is 330 °
